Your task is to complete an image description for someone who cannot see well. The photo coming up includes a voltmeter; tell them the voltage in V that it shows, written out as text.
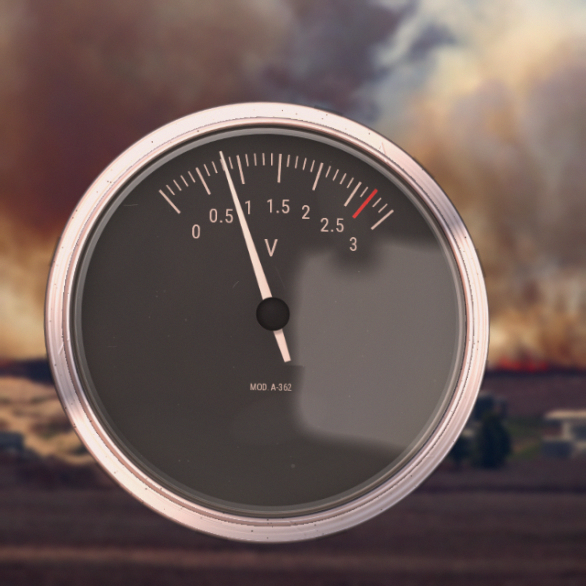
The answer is 0.8 V
